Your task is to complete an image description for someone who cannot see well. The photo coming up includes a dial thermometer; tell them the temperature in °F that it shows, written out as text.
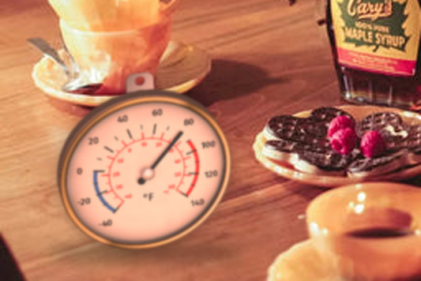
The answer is 80 °F
